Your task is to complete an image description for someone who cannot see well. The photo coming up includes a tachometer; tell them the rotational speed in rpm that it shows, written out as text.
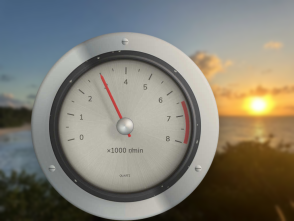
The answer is 3000 rpm
